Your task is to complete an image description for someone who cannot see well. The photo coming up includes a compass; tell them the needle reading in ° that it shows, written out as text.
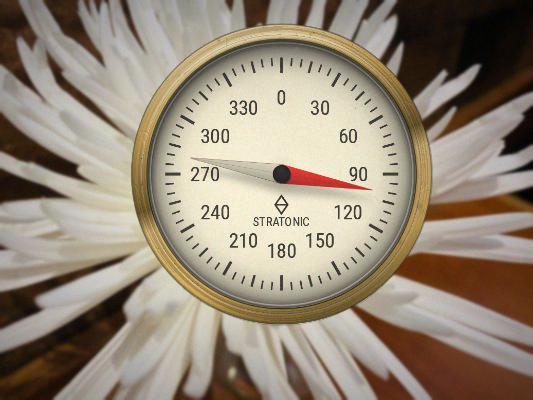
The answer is 100 °
